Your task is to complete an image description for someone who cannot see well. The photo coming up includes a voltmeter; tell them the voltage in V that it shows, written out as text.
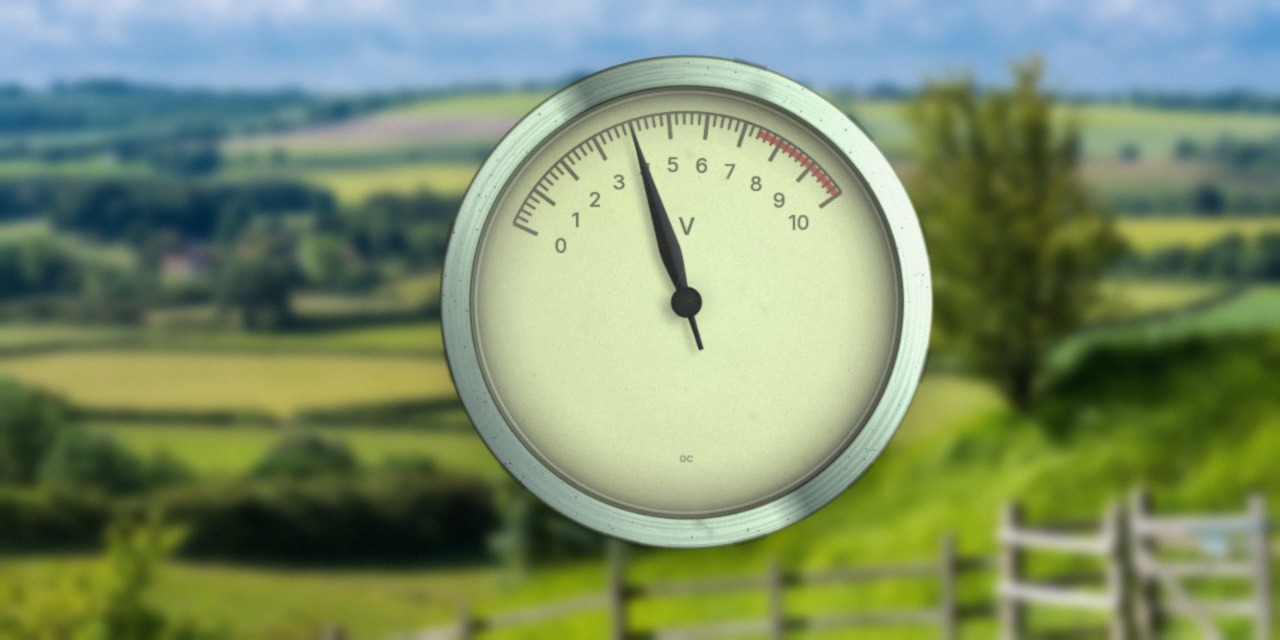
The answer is 4 V
